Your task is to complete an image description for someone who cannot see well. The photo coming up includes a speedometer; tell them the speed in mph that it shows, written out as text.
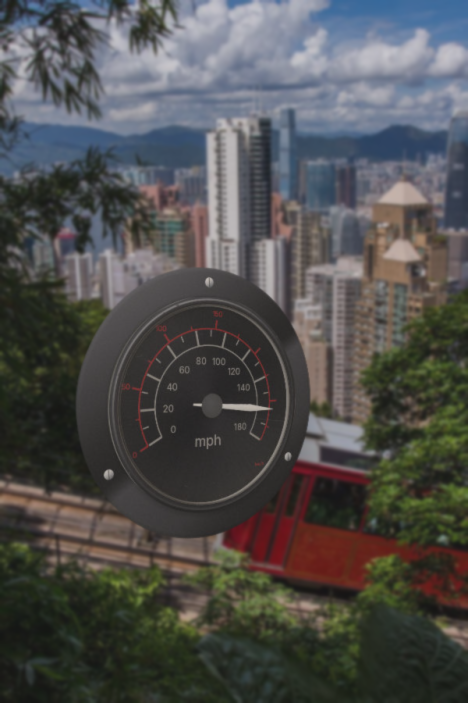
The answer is 160 mph
